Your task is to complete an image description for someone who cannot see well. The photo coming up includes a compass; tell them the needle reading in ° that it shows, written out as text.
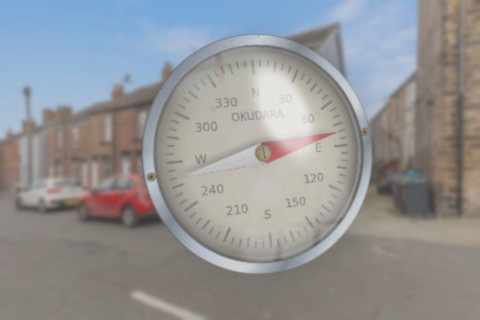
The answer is 80 °
